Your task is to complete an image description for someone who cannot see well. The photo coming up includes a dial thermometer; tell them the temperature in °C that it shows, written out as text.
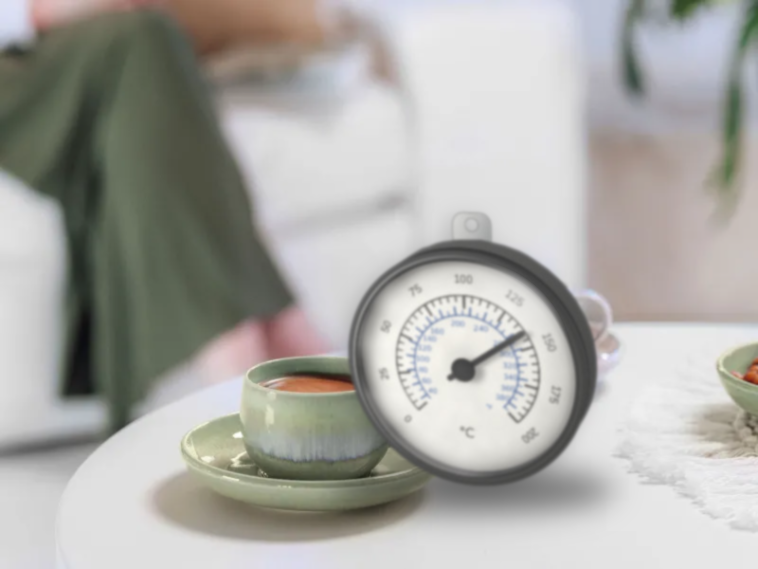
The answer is 140 °C
